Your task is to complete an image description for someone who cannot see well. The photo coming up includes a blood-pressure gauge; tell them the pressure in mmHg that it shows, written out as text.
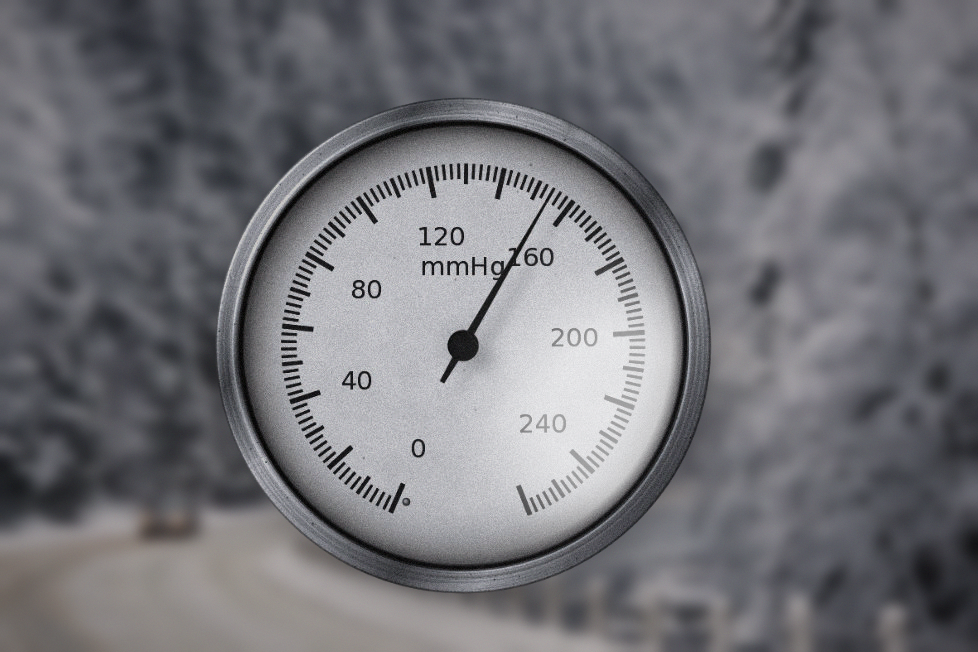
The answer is 154 mmHg
